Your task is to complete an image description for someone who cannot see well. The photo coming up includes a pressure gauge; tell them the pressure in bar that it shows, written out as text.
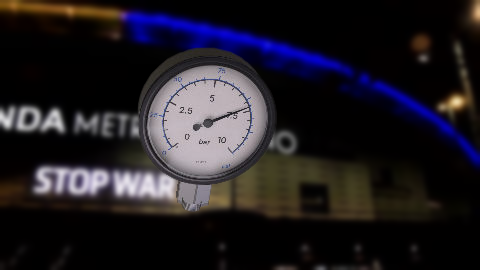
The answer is 7.25 bar
